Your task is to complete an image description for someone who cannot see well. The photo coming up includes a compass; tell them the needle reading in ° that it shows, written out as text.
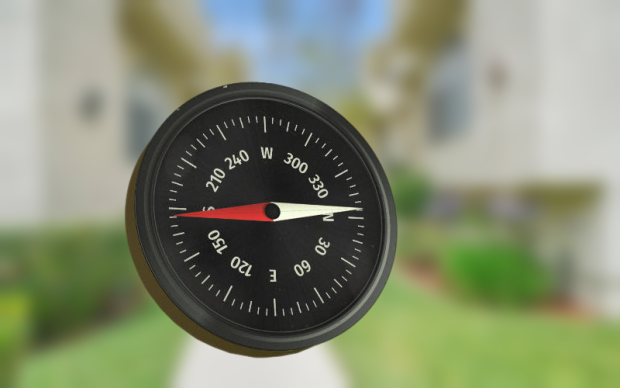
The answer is 175 °
